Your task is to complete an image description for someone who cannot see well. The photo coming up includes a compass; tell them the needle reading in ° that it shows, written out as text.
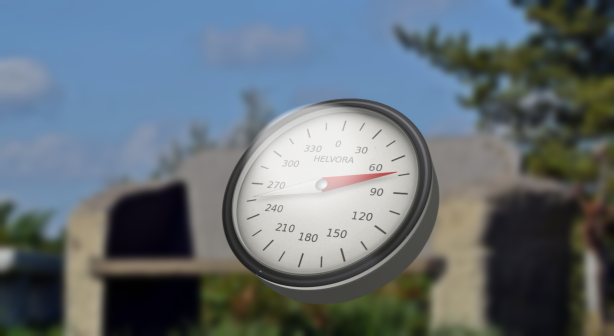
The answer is 75 °
